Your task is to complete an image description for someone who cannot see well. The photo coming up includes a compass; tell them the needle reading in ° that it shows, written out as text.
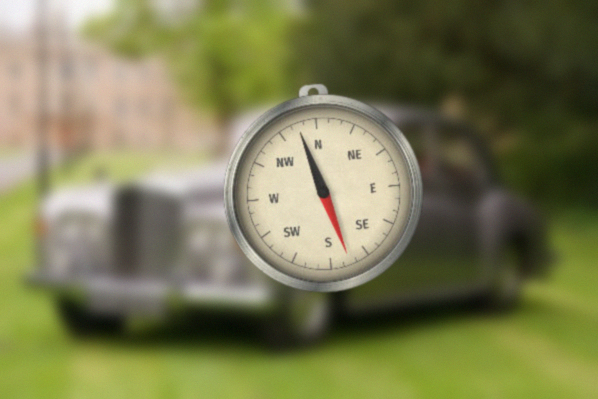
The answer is 165 °
